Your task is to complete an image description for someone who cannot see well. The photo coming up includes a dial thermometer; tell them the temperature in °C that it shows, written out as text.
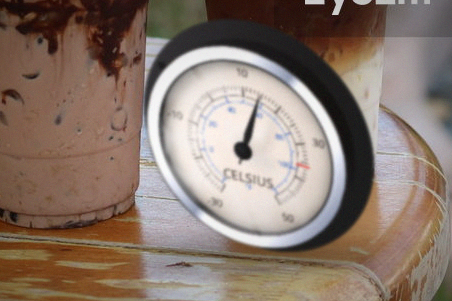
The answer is 15 °C
